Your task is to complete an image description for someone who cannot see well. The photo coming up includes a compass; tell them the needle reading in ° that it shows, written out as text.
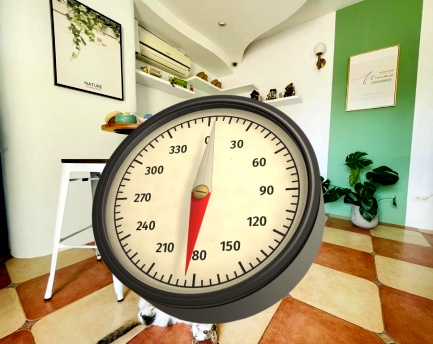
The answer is 185 °
